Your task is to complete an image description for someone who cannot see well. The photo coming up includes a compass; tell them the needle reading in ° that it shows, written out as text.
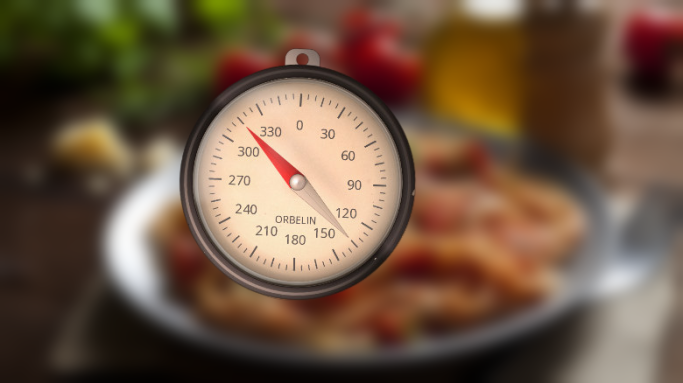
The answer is 315 °
